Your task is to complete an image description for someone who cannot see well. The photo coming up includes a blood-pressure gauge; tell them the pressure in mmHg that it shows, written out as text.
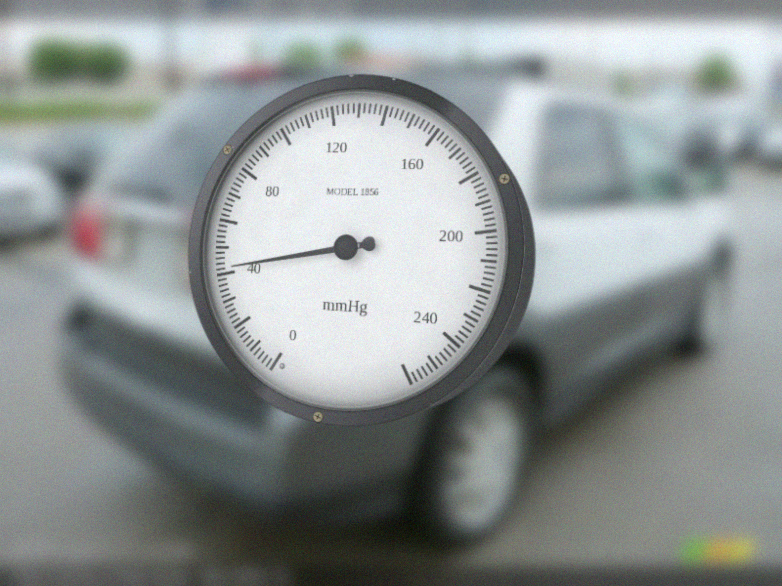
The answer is 42 mmHg
